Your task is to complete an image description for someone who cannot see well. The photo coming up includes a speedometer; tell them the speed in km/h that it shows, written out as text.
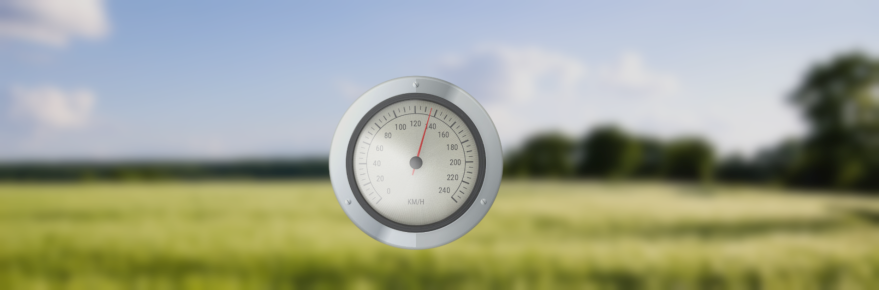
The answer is 135 km/h
